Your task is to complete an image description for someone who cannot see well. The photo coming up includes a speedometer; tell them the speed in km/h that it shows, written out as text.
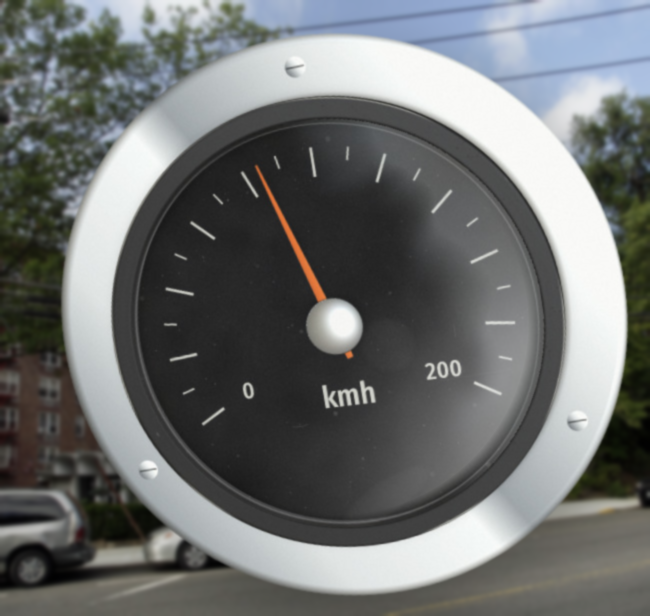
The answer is 85 km/h
